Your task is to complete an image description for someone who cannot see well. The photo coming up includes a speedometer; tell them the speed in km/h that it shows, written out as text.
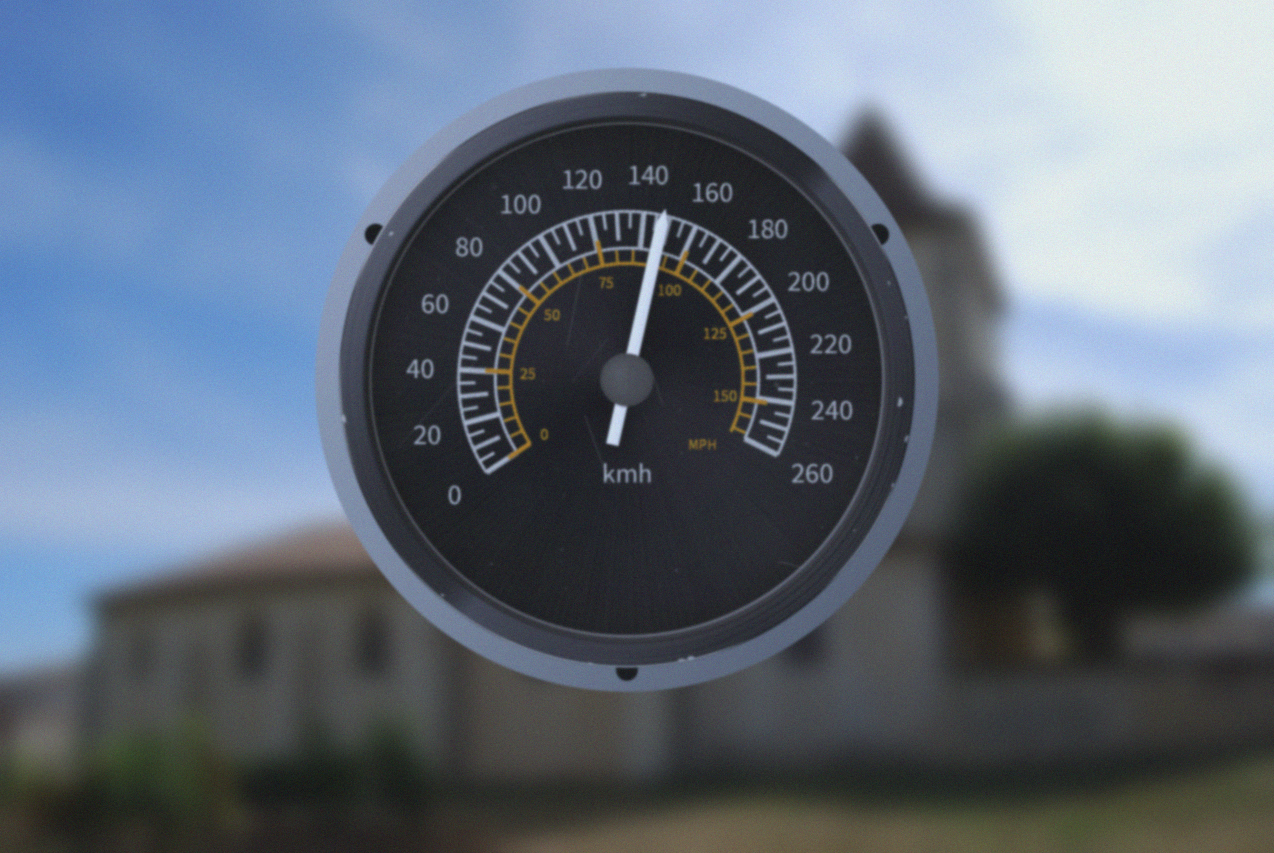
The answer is 147.5 km/h
